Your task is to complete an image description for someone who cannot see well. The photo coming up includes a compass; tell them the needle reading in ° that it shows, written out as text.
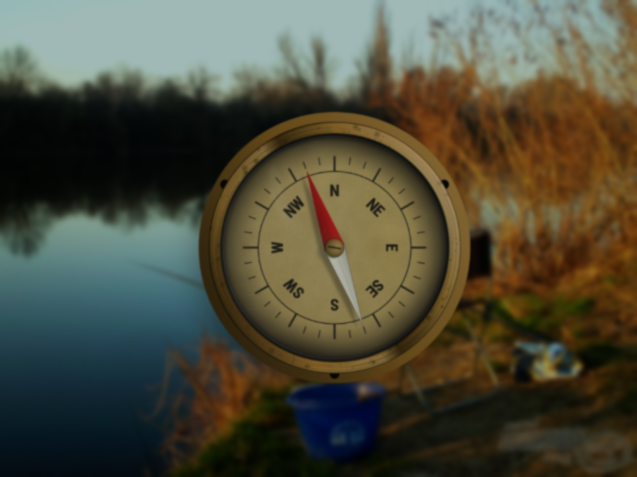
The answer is 340 °
